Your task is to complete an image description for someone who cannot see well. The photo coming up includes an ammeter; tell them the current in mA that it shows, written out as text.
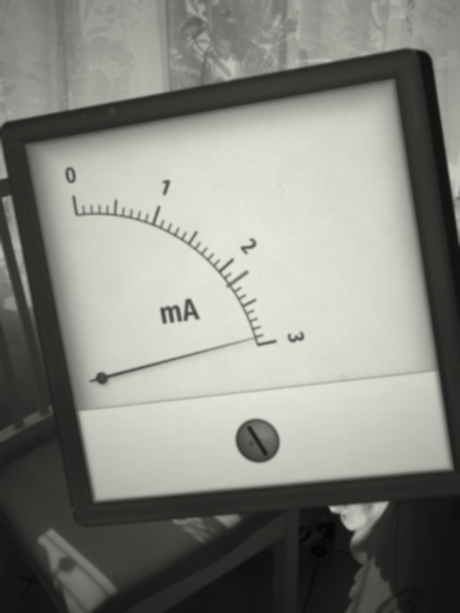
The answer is 2.9 mA
